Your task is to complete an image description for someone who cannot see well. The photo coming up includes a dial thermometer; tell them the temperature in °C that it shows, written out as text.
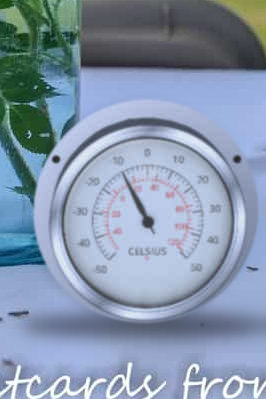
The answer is -10 °C
